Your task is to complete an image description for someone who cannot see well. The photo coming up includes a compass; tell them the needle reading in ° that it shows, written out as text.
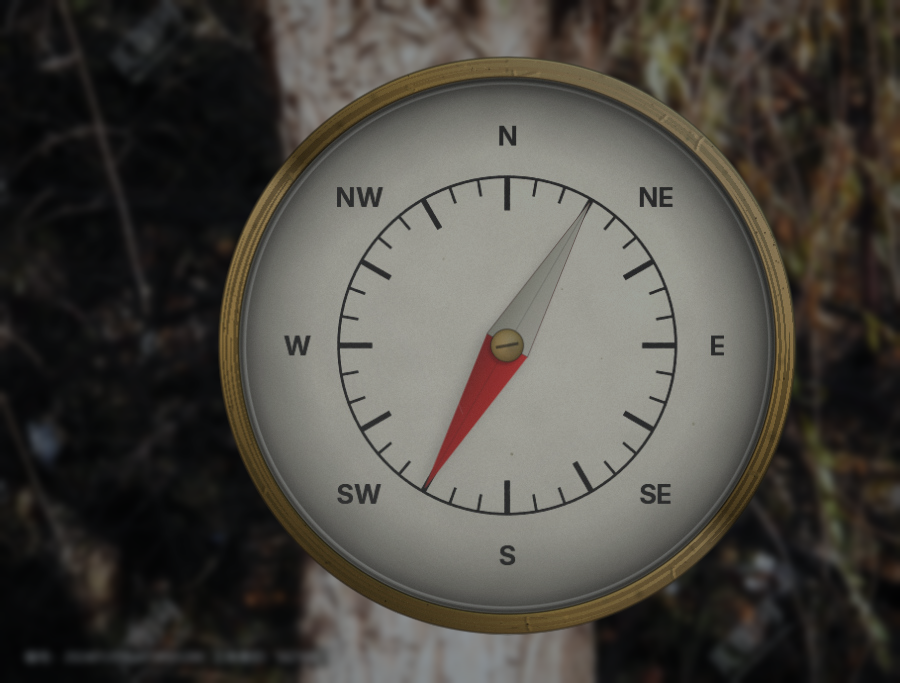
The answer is 210 °
